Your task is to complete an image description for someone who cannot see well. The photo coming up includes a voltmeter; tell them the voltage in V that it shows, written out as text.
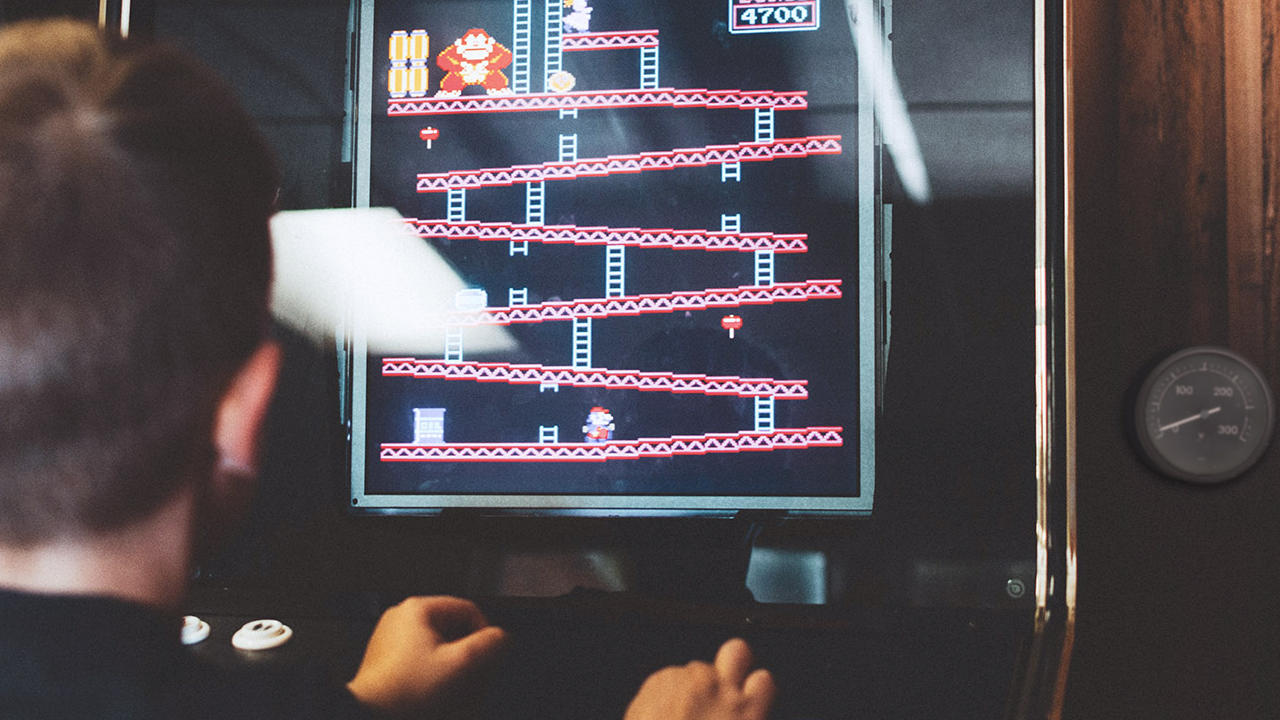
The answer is 10 V
